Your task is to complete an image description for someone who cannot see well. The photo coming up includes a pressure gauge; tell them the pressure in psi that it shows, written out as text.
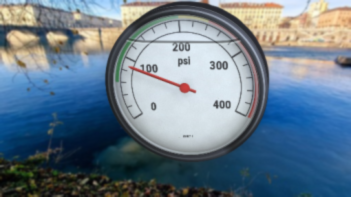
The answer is 90 psi
